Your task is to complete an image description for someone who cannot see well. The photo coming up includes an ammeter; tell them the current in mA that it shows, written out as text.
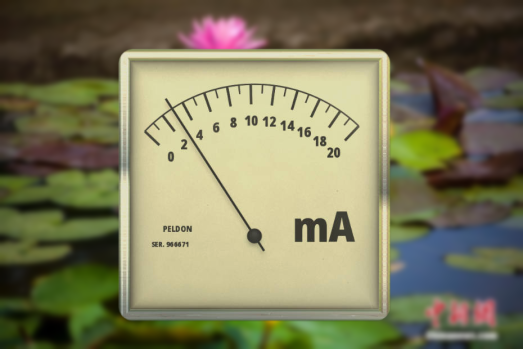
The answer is 3 mA
